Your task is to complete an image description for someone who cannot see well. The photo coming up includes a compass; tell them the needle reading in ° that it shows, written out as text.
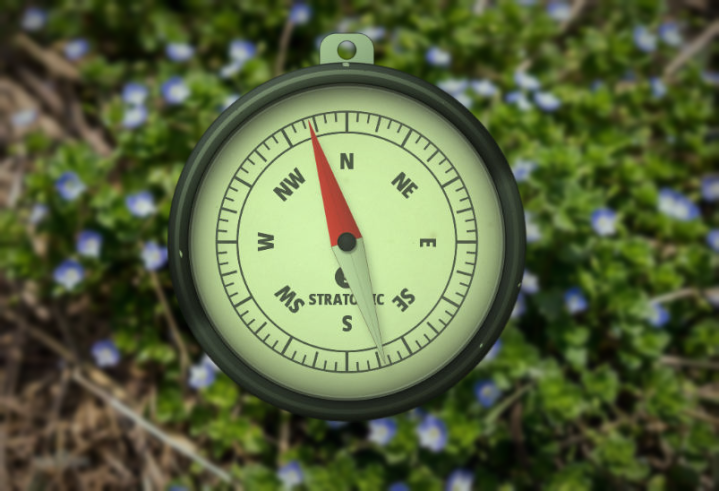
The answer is 342.5 °
